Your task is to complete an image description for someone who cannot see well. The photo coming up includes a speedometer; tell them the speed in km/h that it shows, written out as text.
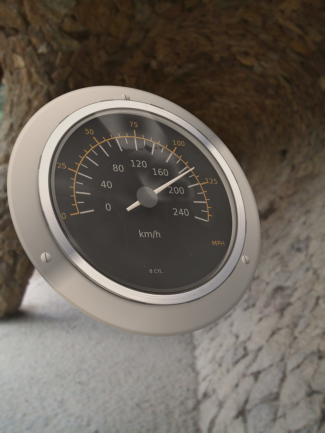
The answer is 185 km/h
